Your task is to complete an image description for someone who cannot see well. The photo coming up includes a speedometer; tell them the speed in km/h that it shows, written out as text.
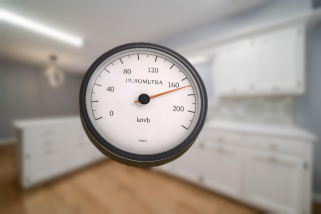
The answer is 170 km/h
